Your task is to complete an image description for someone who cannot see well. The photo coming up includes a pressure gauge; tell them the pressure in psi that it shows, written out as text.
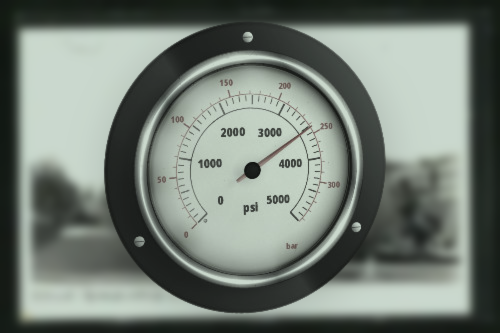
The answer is 3500 psi
